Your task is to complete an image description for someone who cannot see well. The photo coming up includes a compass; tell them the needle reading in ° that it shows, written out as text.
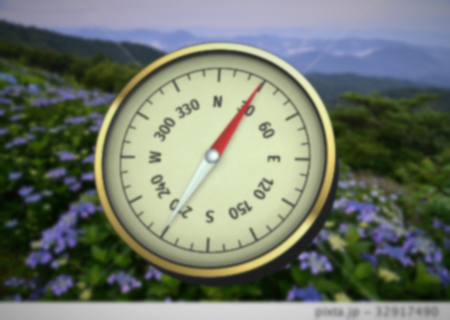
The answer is 30 °
